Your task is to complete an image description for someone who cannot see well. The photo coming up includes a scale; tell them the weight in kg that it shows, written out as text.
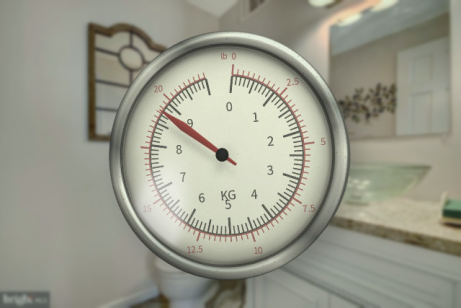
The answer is 8.8 kg
